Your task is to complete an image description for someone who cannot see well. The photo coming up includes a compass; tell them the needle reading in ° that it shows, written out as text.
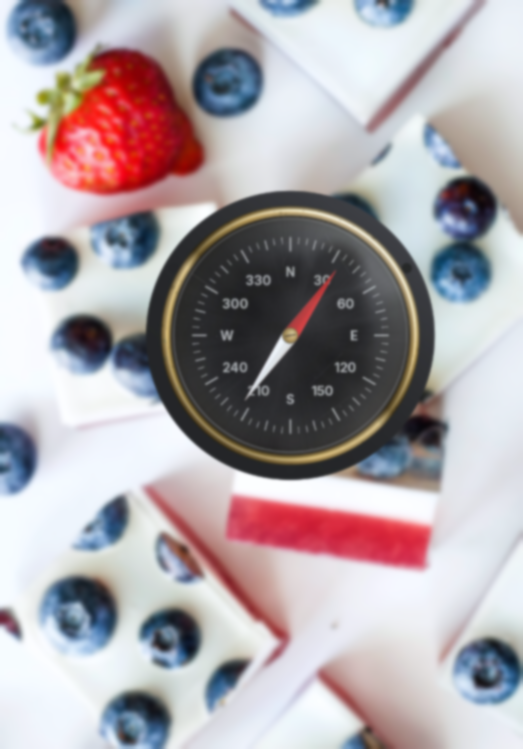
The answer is 35 °
